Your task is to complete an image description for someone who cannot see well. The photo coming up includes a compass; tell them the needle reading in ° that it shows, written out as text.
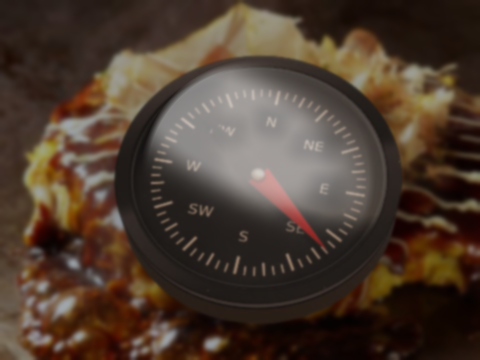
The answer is 130 °
